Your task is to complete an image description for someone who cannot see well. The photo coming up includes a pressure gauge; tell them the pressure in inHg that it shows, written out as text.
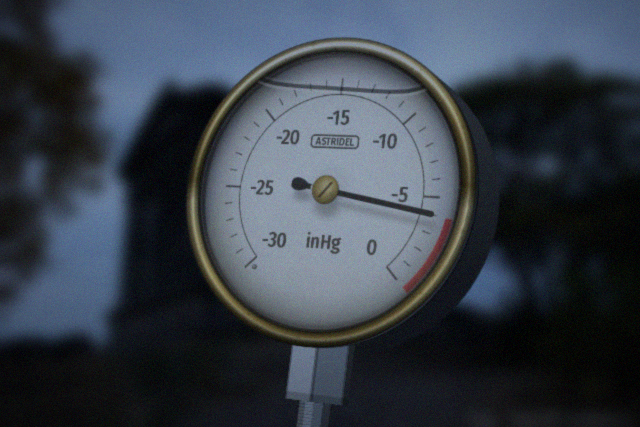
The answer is -4 inHg
